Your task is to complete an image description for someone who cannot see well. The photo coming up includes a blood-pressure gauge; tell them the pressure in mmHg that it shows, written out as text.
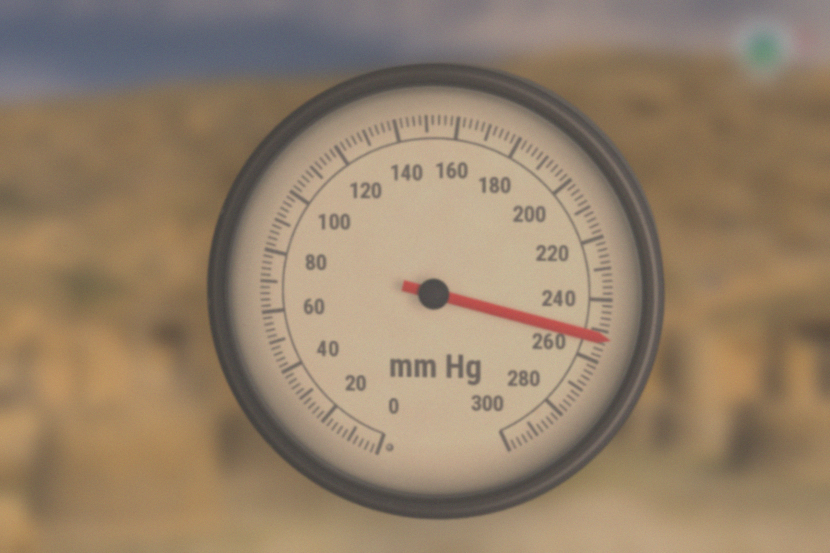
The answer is 252 mmHg
